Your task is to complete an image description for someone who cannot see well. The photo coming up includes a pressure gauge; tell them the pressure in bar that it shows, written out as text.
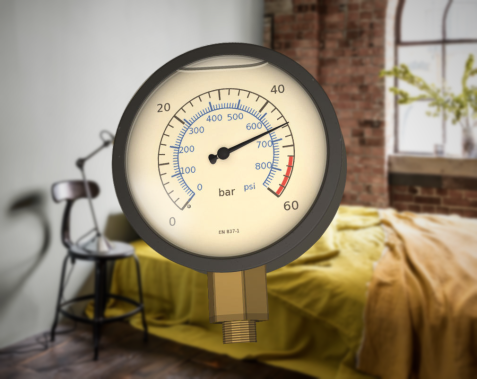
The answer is 46 bar
